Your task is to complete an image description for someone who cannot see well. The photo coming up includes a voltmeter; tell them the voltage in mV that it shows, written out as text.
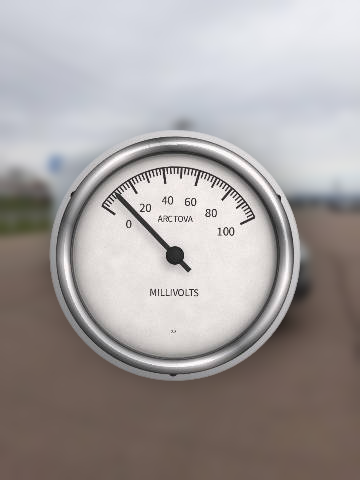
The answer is 10 mV
